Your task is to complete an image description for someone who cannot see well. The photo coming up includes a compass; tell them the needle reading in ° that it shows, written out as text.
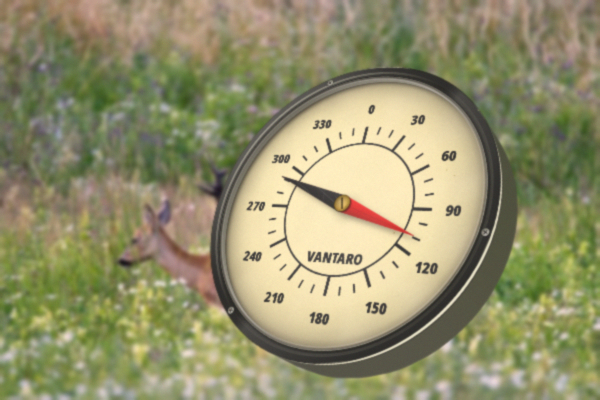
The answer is 110 °
